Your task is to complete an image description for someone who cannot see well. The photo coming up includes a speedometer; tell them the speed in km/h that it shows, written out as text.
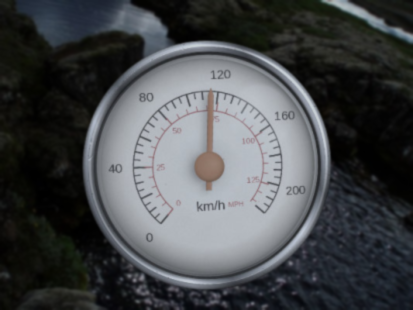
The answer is 115 km/h
